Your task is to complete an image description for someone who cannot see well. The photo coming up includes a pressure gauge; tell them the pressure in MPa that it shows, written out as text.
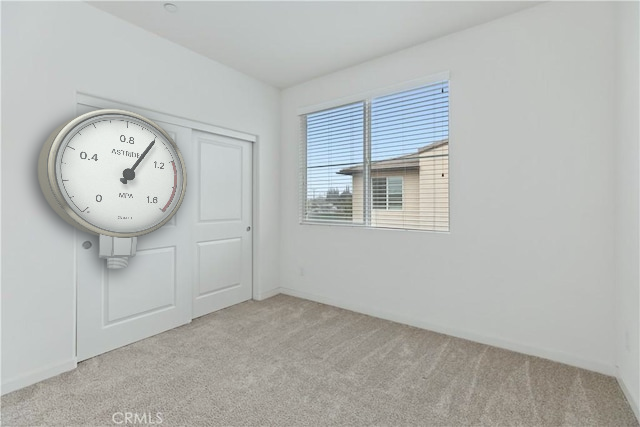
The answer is 1 MPa
